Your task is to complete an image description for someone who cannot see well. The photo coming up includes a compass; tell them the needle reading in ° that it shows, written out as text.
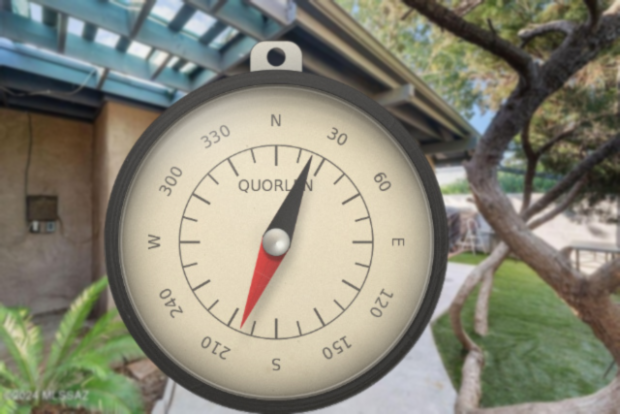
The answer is 202.5 °
